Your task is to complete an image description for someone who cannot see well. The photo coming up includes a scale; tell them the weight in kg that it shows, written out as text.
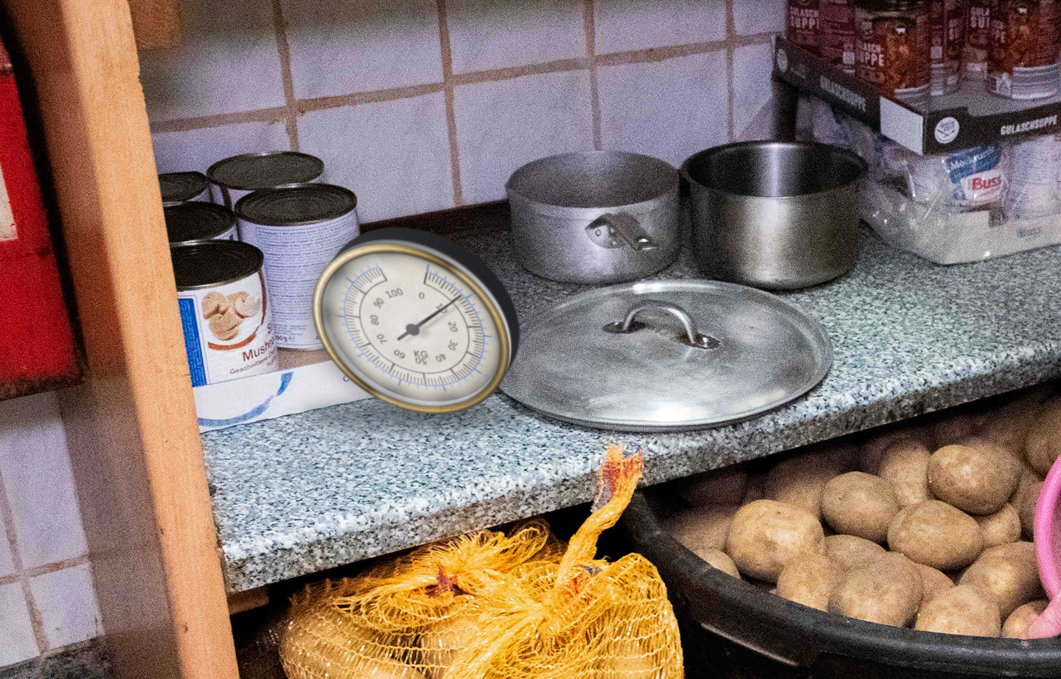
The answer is 10 kg
